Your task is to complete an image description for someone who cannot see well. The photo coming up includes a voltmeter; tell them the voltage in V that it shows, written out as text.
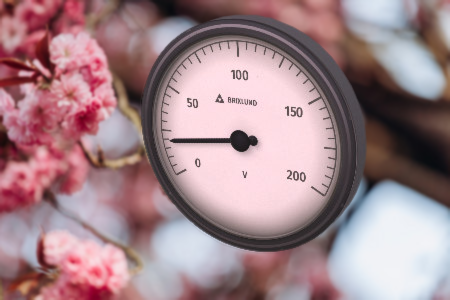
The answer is 20 V
